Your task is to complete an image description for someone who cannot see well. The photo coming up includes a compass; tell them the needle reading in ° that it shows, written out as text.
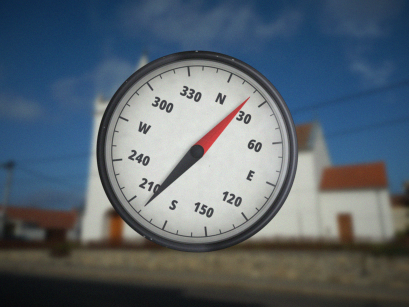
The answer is 20 °
